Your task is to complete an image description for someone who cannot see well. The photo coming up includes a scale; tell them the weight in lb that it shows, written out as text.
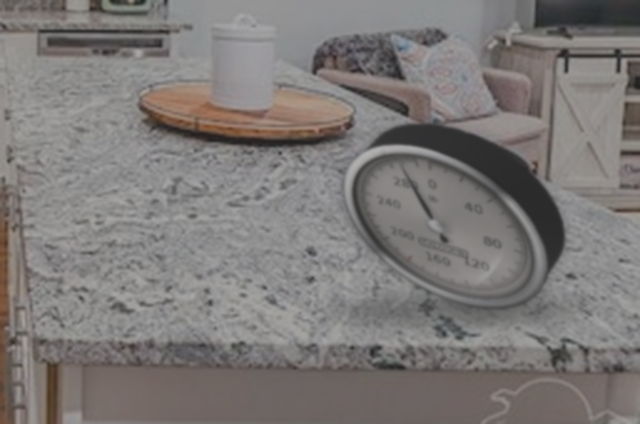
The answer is 290 lb
